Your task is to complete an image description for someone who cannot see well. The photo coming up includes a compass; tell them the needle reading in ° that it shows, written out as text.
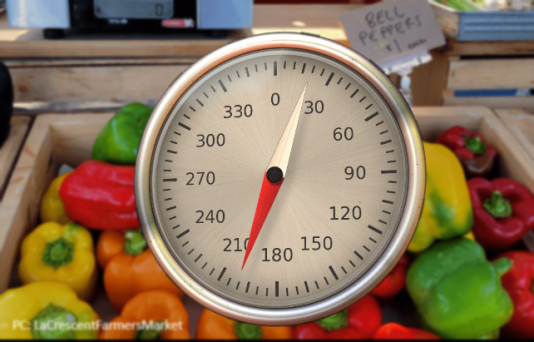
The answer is 200 °
